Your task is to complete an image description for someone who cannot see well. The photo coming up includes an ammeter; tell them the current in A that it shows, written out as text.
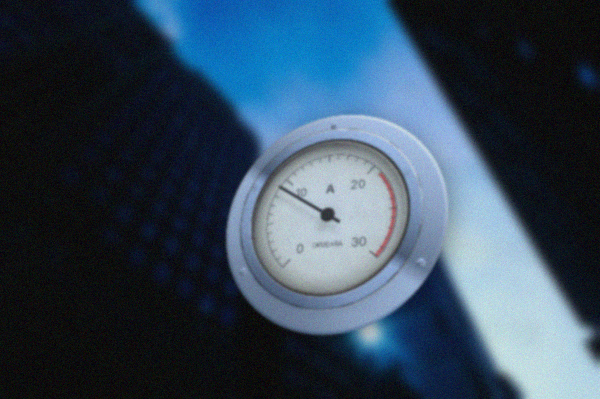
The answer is 9 A
